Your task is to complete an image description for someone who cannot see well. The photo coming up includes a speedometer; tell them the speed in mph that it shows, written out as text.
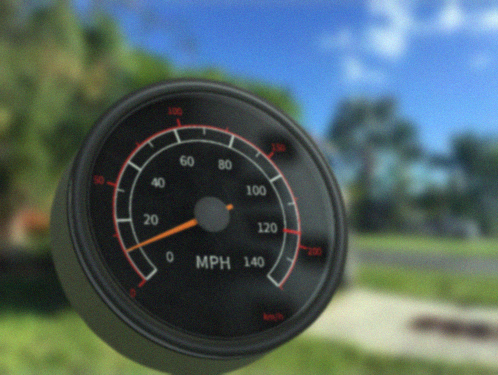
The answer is 10 mph
